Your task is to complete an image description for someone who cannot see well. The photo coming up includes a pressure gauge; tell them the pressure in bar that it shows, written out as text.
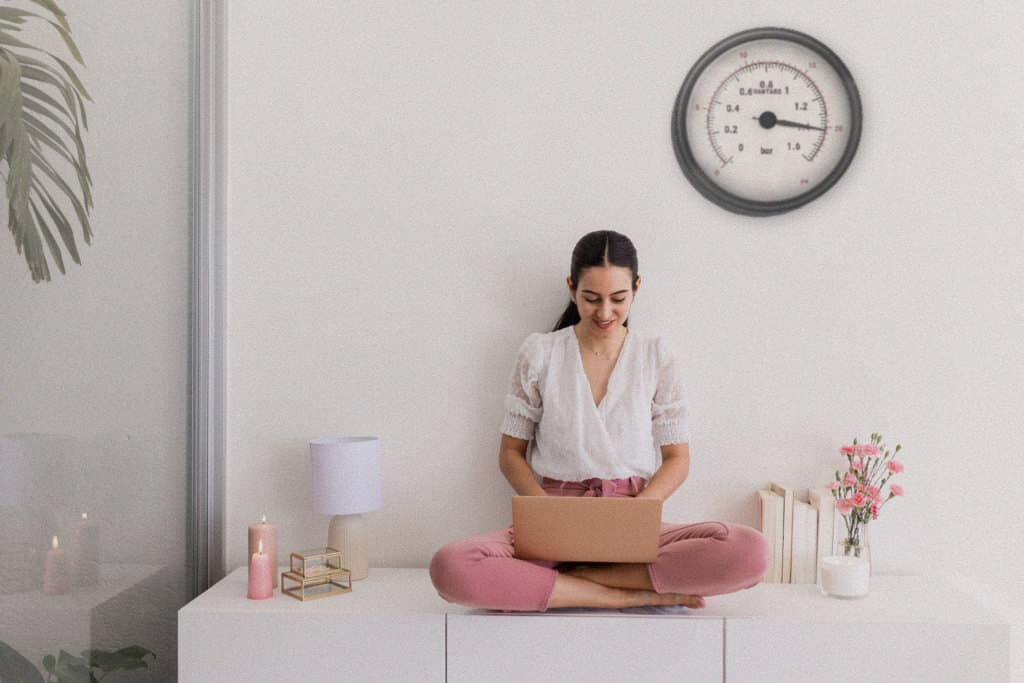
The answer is 1.4 bar
